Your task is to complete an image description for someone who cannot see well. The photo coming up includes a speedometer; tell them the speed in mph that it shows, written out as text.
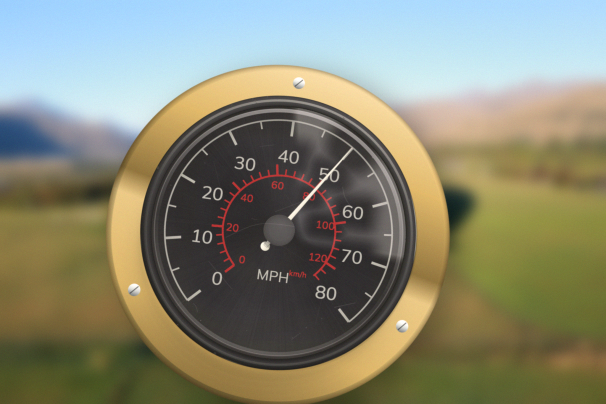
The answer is 50 mph
